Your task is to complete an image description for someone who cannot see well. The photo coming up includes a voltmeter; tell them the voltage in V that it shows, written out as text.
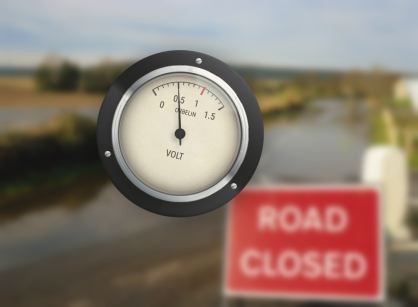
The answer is 0.5 V
